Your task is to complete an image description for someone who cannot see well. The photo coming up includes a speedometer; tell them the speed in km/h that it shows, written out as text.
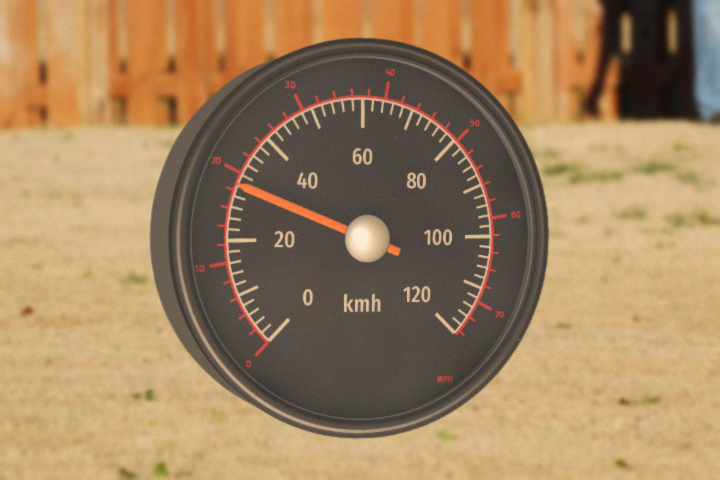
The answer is 30 km/h
